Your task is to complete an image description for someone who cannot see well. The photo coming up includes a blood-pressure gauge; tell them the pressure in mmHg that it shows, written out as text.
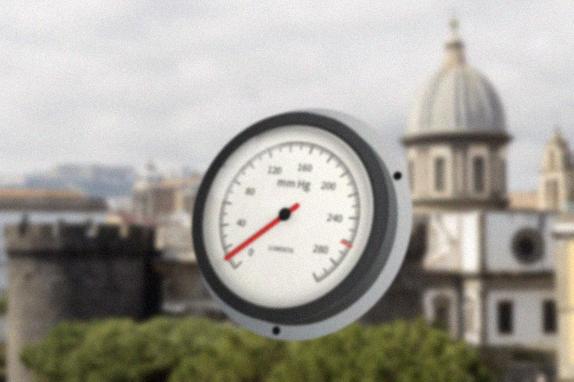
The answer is 10 mmHg
